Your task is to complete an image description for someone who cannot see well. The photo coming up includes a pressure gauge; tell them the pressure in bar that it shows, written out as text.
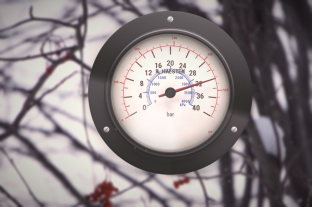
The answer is 32 bar
